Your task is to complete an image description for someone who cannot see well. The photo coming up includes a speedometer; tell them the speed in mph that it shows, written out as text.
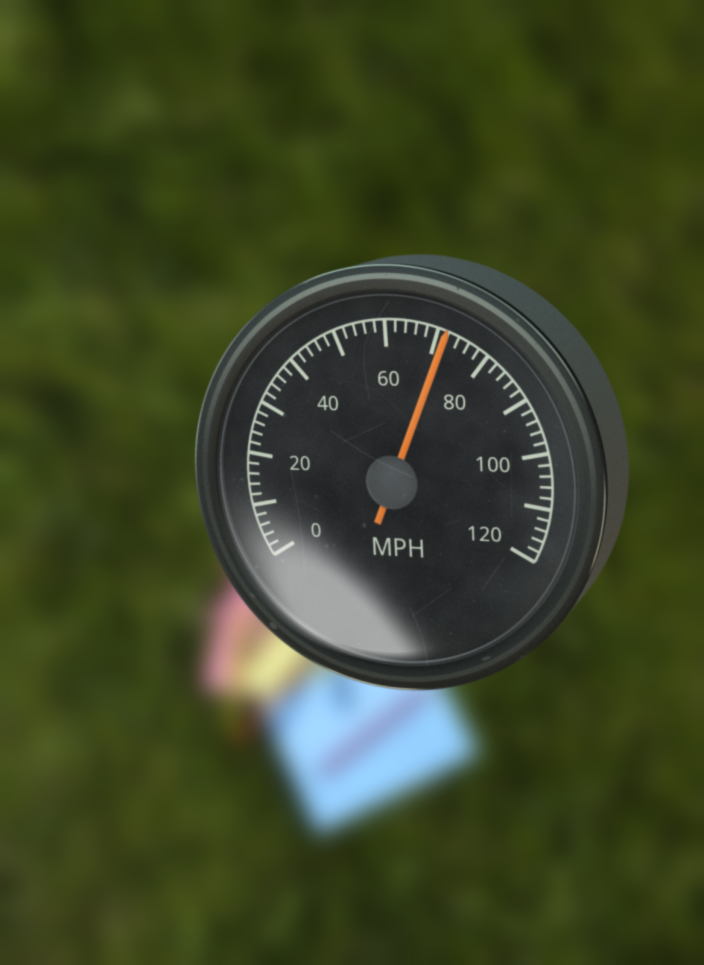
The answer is 72 mph
